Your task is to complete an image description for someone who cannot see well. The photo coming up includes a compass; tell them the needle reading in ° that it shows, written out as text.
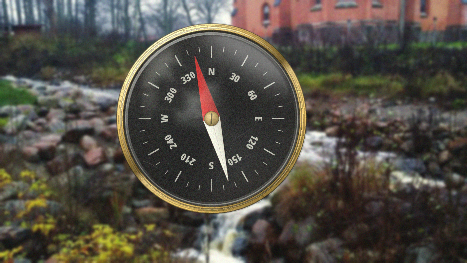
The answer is 345 °
